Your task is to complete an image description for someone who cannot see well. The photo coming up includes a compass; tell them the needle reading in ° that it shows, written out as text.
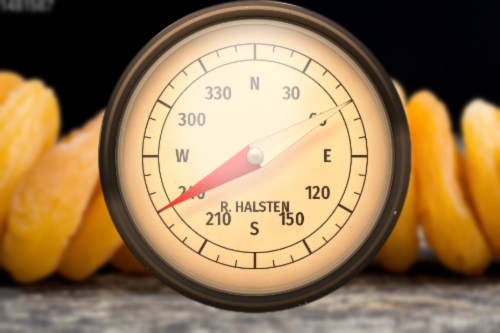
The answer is 240 °
